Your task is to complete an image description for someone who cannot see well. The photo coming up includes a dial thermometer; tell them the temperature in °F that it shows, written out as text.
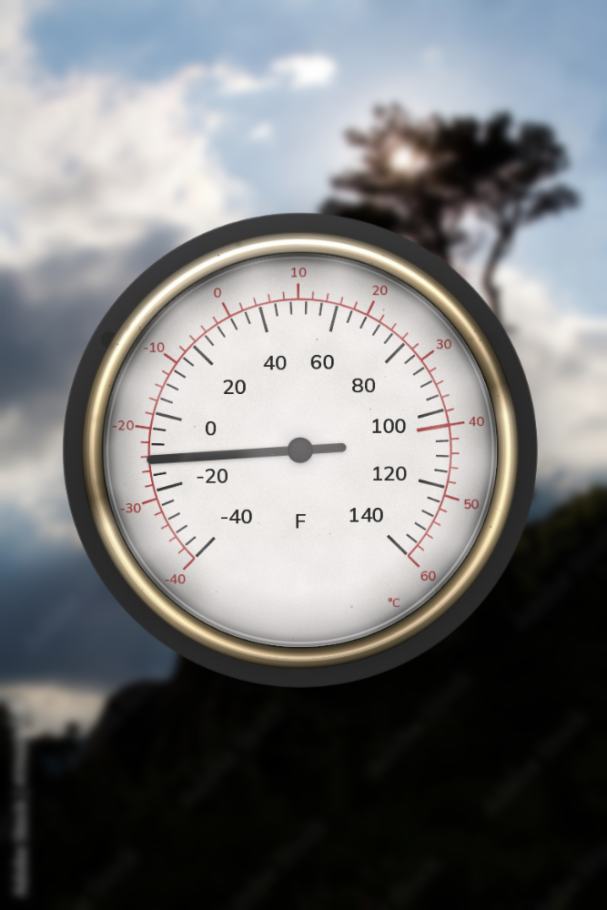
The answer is -12 °F
